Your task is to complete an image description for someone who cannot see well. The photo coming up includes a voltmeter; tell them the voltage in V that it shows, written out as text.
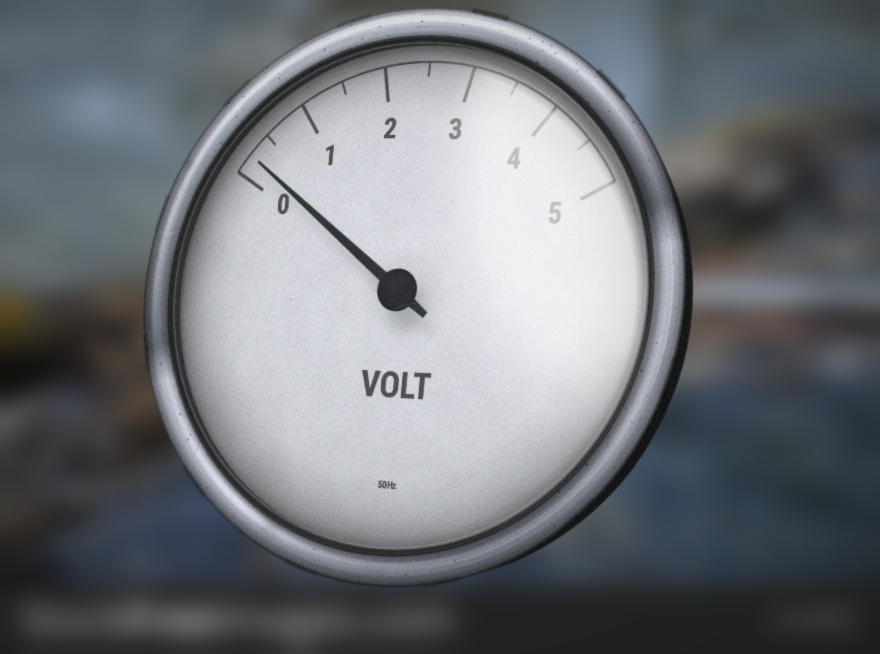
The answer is 0.25 V
